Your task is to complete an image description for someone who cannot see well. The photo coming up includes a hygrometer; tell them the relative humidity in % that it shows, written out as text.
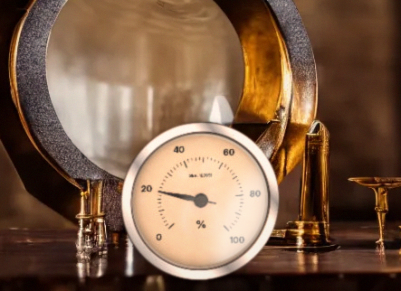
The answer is 20 %
